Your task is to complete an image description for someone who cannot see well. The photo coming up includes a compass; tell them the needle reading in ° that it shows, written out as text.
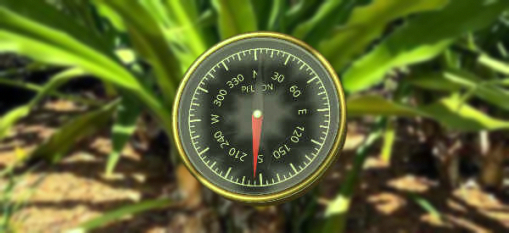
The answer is 185 °
